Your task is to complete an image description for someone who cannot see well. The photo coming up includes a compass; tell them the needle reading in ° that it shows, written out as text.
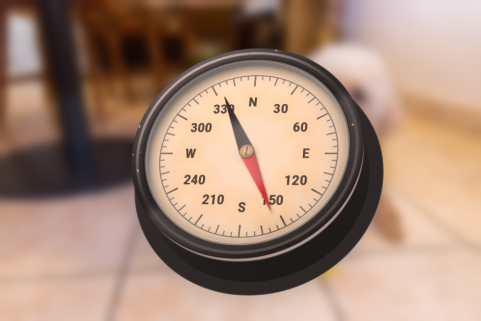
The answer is 155 °
